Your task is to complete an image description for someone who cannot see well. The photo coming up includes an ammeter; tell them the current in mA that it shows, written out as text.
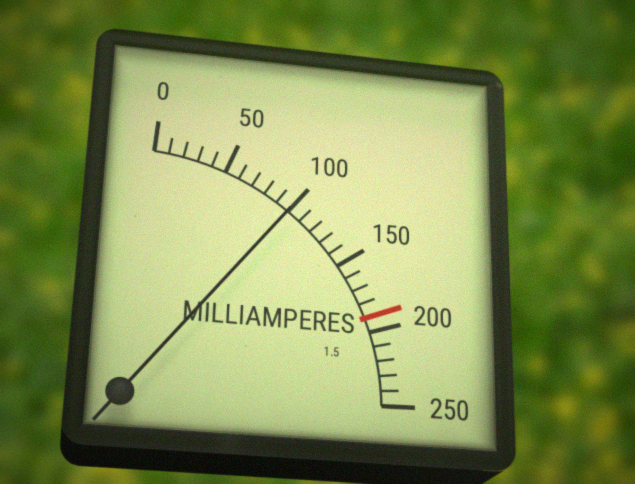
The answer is 100 mA
